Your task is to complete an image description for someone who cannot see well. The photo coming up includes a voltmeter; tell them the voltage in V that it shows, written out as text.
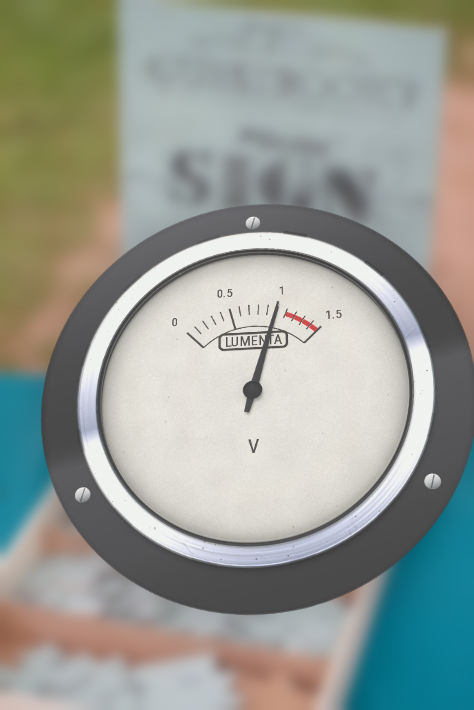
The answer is 1 V
